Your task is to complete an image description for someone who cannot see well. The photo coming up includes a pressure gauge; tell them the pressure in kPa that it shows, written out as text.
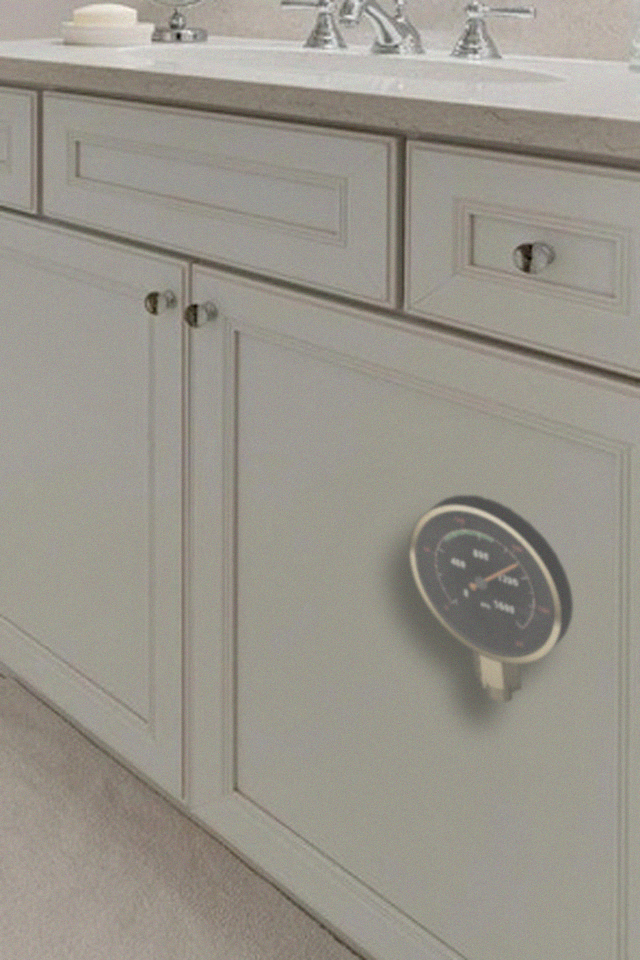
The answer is 1100 kPa
